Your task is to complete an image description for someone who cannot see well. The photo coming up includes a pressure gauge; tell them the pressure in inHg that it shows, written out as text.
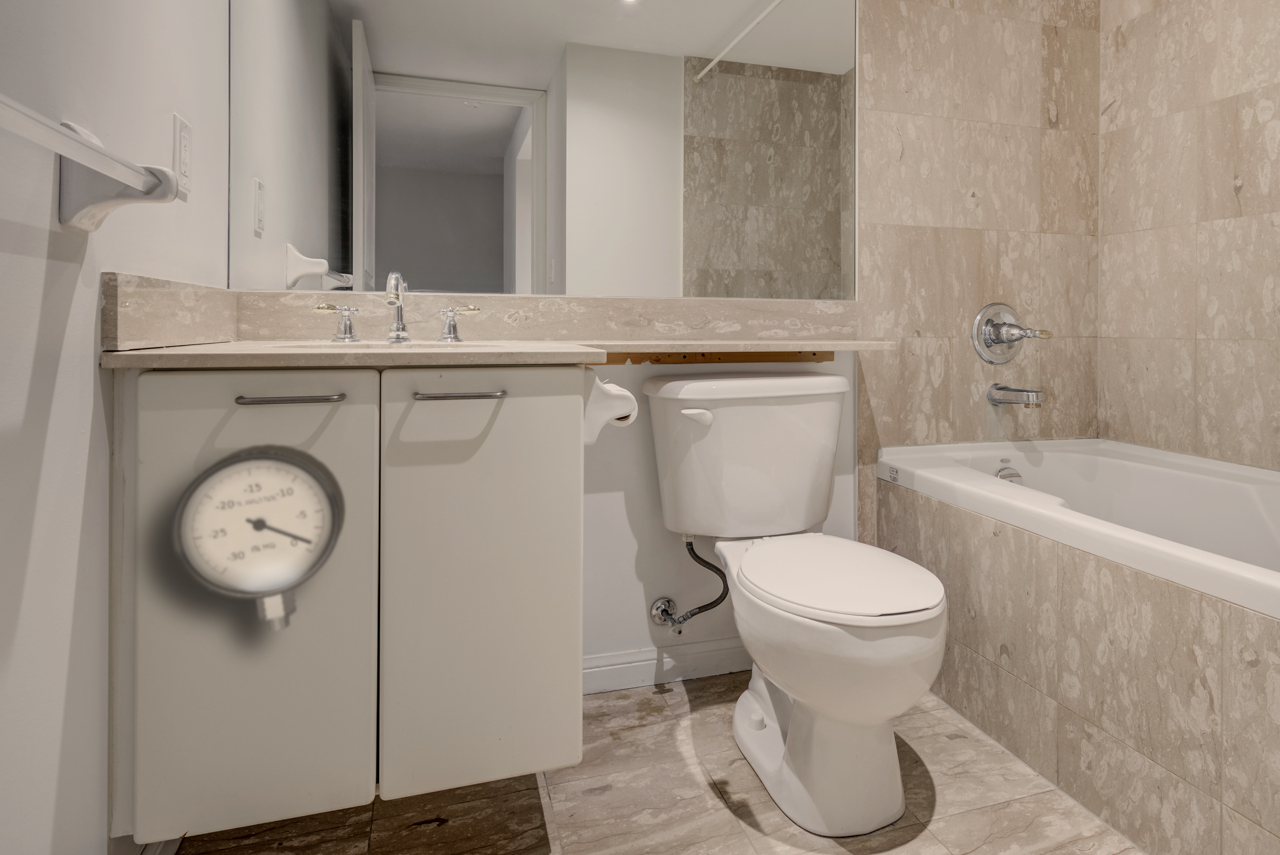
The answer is -1 inHg
